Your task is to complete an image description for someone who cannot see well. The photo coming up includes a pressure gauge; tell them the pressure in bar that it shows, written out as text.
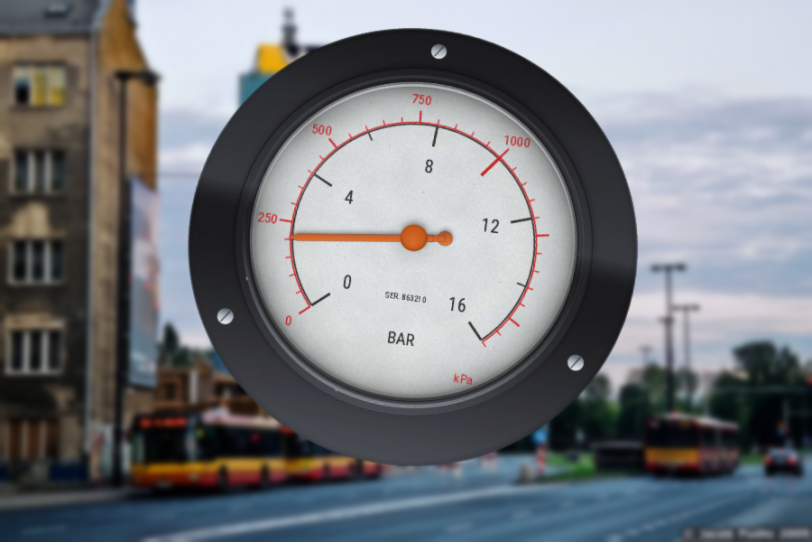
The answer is 2 bar
